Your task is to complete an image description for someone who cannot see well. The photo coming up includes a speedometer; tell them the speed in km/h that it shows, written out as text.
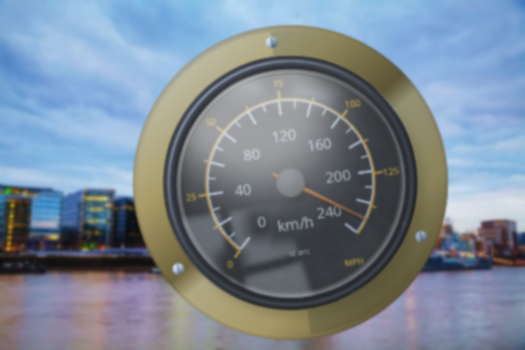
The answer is 230 km/h
